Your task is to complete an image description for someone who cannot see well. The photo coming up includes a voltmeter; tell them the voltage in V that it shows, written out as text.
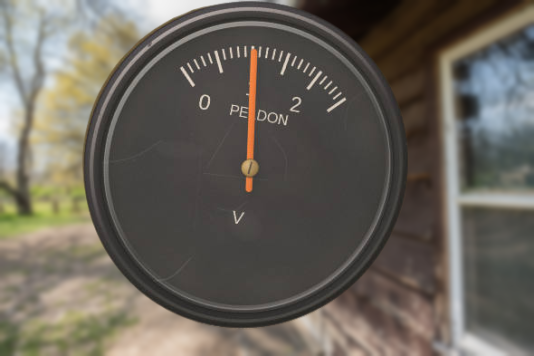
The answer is 1 V
